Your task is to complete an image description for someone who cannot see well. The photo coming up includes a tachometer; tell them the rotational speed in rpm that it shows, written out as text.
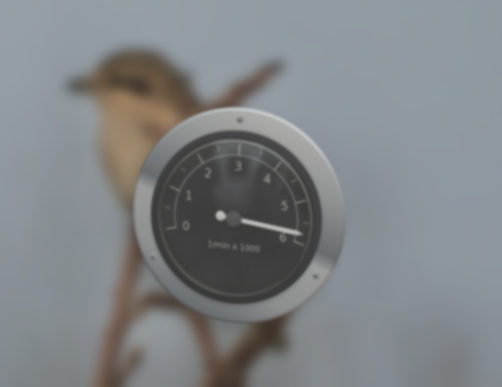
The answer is 5750 rpm
